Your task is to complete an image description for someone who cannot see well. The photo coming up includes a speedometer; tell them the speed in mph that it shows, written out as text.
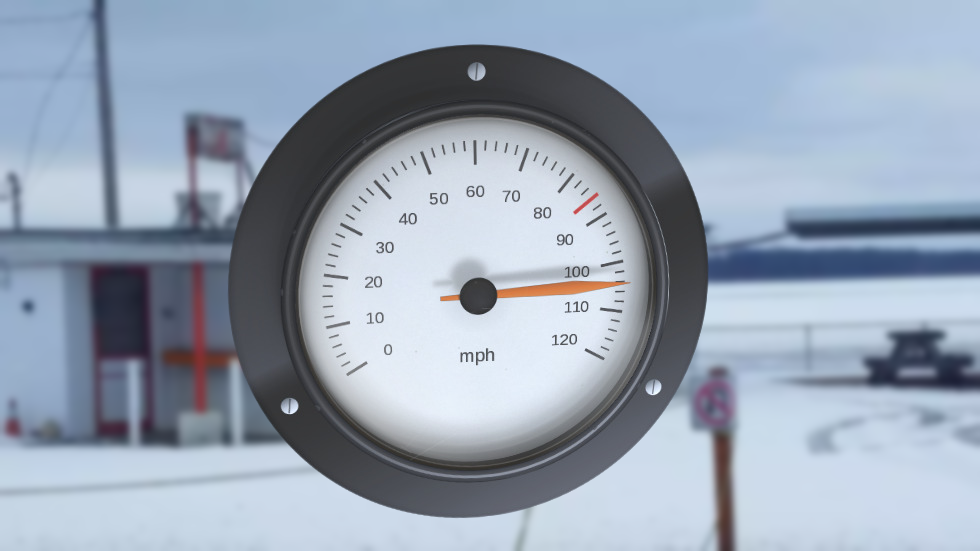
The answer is 104 mph
